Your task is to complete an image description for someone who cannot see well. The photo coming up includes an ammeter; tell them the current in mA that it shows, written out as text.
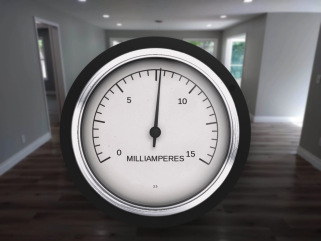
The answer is 7.75 mA
